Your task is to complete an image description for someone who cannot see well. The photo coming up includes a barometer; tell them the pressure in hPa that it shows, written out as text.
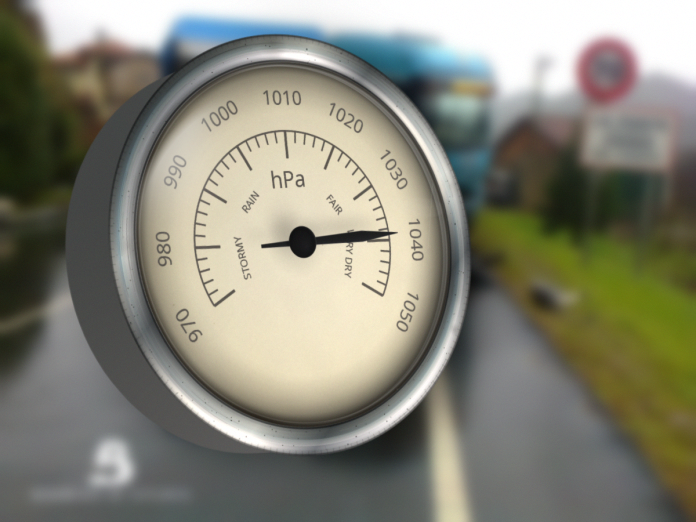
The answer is 1039 hPa
